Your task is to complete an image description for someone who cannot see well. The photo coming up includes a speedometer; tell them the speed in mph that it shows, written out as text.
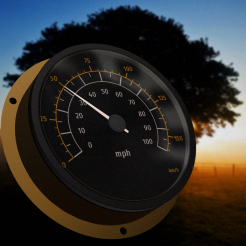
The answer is 30 mph
